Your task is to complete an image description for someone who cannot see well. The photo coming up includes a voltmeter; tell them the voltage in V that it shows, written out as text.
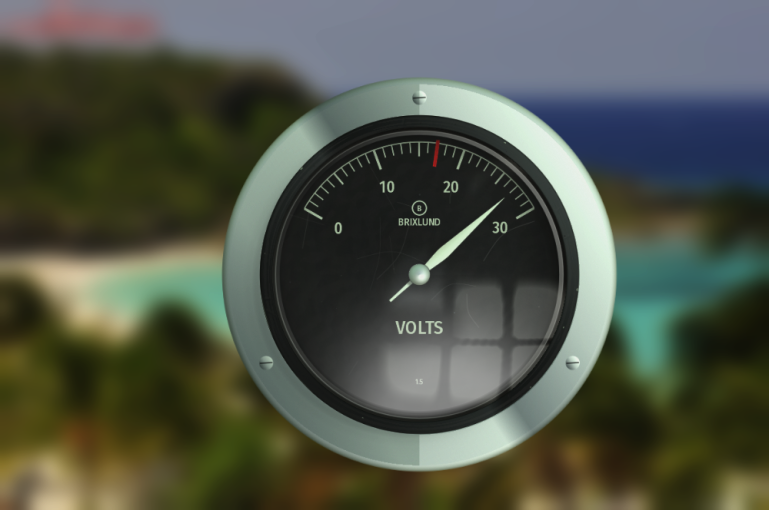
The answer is 27 V
